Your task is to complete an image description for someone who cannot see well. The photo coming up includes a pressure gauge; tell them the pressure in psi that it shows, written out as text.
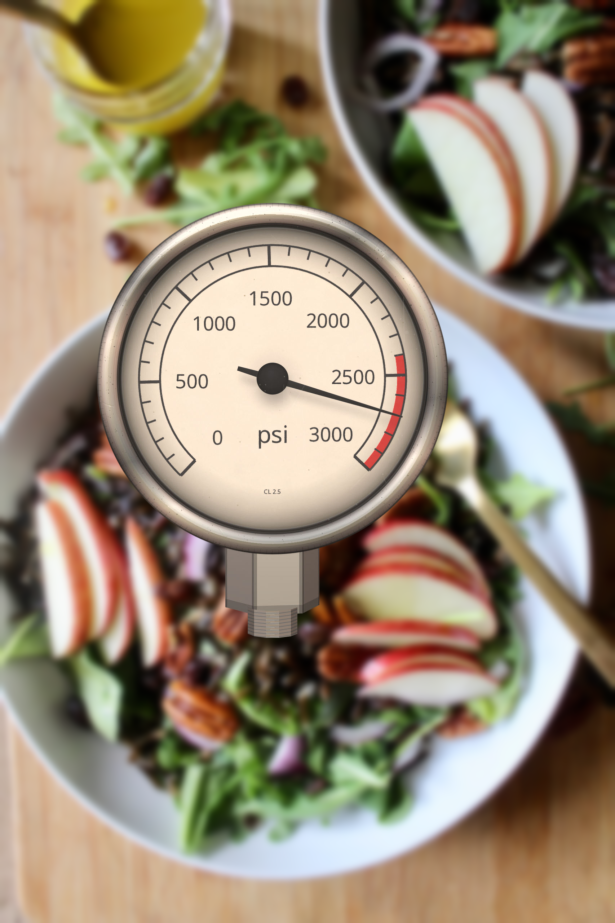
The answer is 2700 psi
